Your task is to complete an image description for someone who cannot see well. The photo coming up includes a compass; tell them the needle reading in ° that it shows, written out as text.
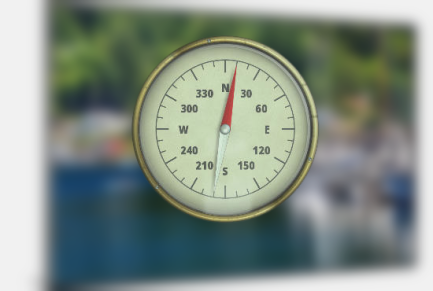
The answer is 10 °
